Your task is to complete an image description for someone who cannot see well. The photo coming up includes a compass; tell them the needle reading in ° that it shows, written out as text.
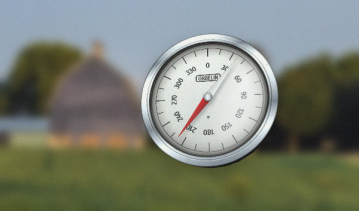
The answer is 217.5 °
